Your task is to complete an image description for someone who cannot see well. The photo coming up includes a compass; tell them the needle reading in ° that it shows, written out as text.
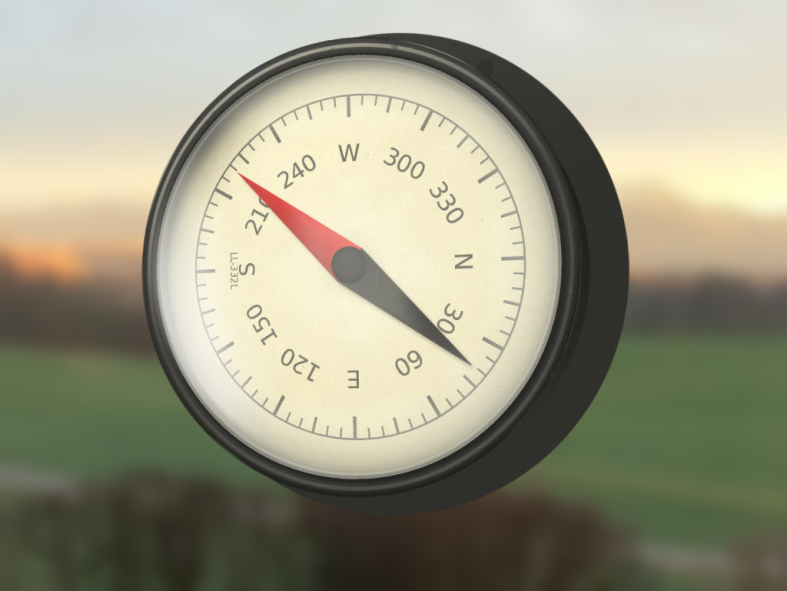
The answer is 220 °
